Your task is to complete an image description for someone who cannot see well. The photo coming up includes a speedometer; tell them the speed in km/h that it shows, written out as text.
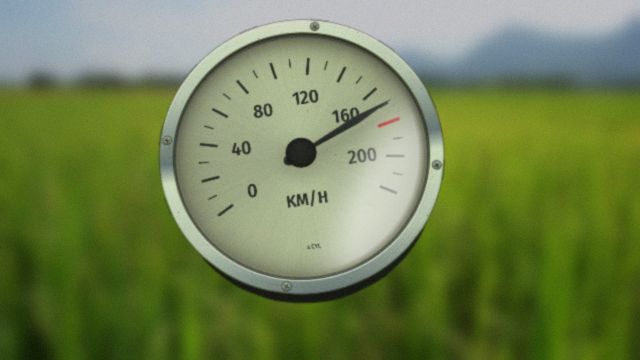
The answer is 170 km/h
